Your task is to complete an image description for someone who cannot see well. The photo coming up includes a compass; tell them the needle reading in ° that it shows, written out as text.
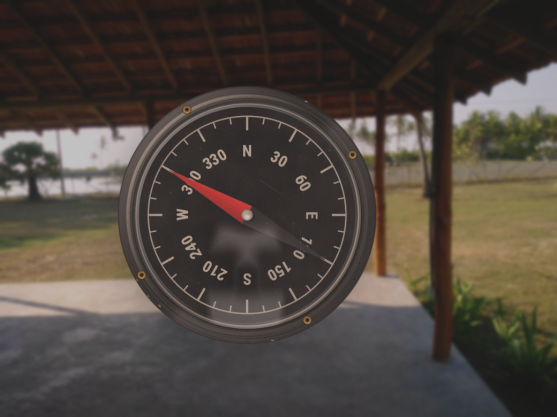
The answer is 300 °
